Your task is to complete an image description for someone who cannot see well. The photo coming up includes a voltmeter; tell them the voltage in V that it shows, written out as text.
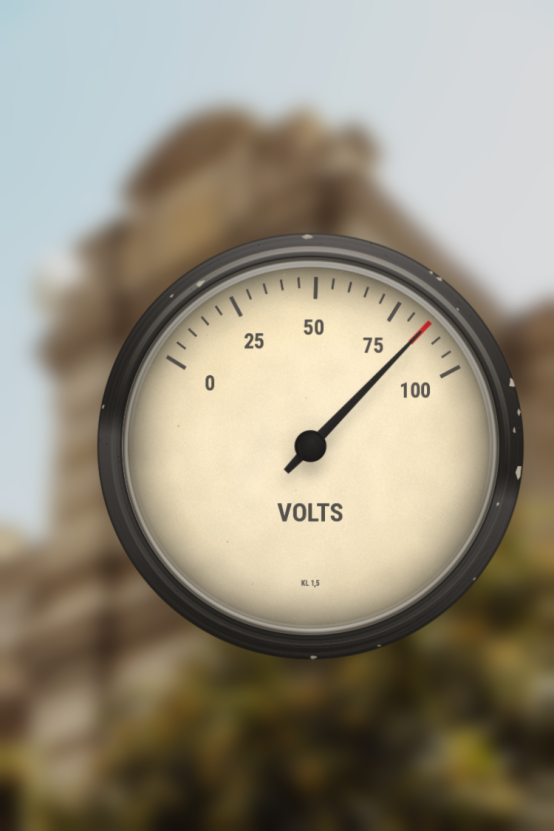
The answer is 85 V
